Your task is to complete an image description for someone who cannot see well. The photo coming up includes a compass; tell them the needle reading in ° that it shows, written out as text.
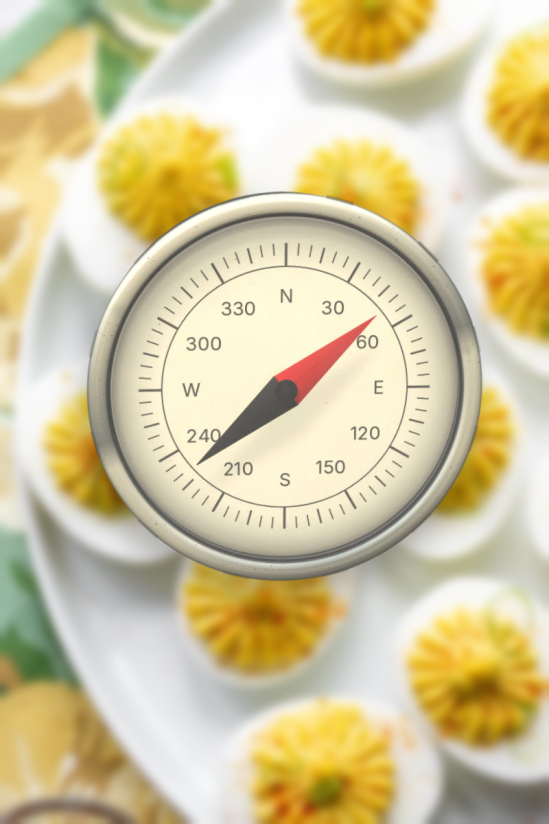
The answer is 50 °
